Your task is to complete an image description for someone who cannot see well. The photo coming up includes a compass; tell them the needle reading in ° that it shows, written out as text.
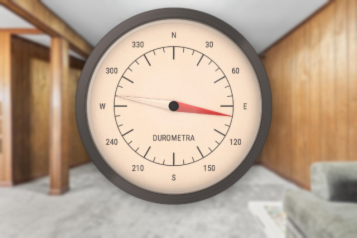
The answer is 100 °
